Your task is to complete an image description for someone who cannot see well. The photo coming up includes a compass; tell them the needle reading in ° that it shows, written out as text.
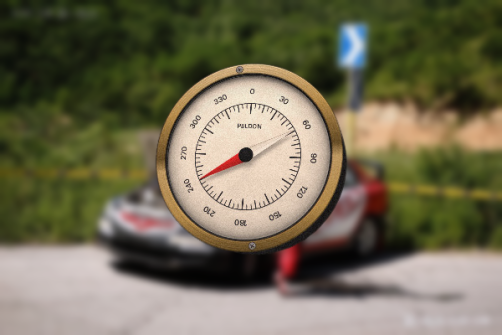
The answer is 240 °
